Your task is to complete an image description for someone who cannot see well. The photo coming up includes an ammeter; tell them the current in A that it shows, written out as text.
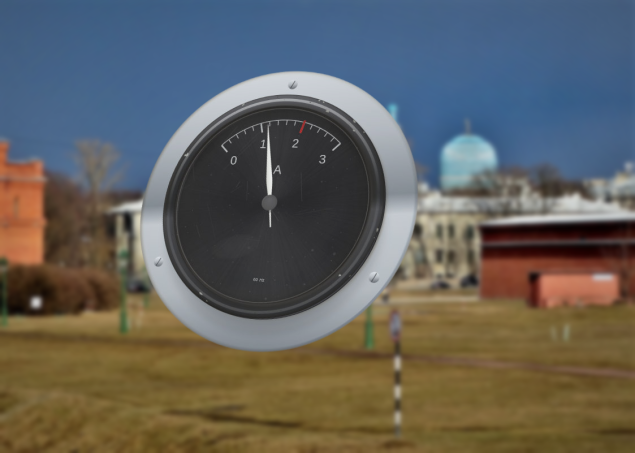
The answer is 1.2 A
